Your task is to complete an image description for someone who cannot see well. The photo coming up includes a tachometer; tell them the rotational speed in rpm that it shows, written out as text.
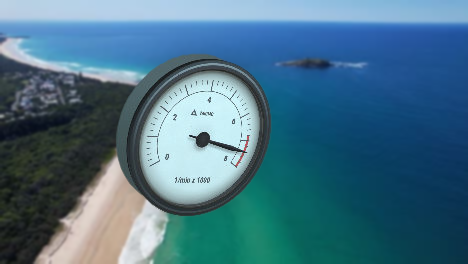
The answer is 7400 rpm
